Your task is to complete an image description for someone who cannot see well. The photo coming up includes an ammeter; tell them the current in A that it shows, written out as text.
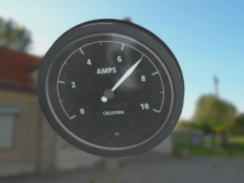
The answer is 7 A
